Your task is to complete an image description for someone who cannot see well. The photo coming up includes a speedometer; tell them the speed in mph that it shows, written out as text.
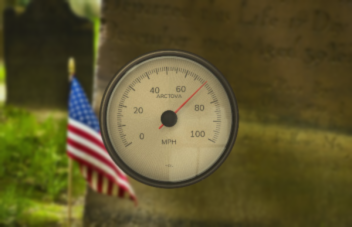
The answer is 70 mph
